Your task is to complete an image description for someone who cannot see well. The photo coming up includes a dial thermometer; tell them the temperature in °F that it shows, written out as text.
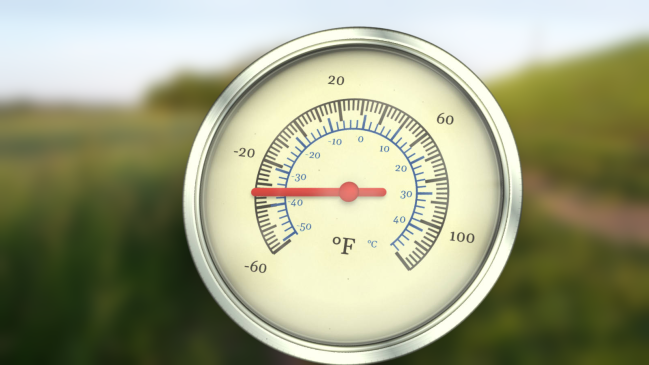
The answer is -34 °F
